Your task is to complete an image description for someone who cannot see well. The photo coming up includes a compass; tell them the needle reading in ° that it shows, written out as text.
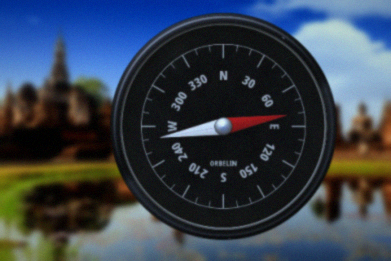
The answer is 80 °
